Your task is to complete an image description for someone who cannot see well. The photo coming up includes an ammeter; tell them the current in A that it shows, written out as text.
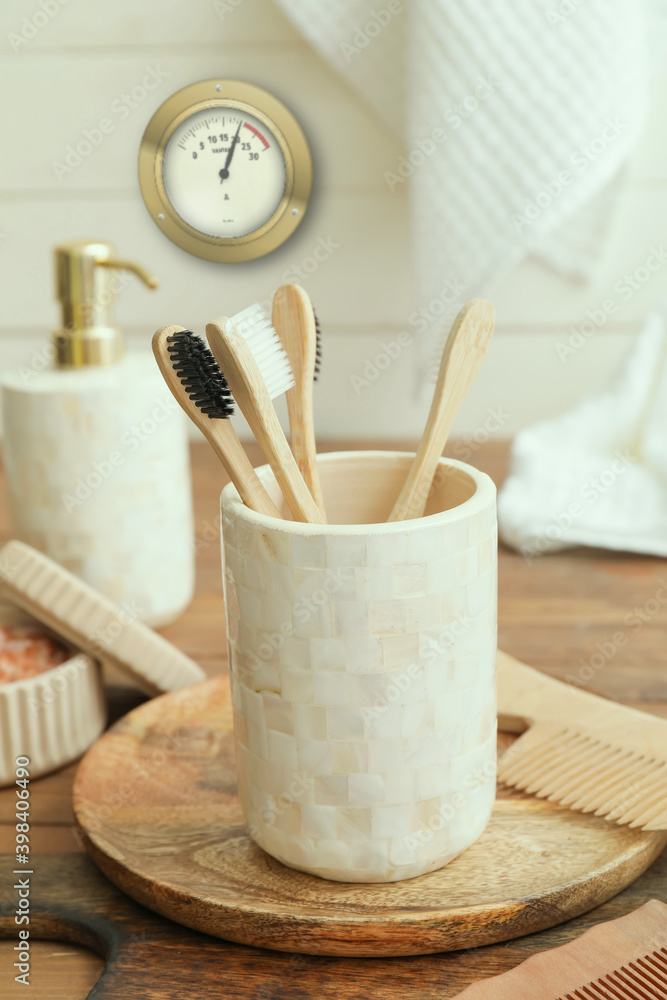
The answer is 20 A
